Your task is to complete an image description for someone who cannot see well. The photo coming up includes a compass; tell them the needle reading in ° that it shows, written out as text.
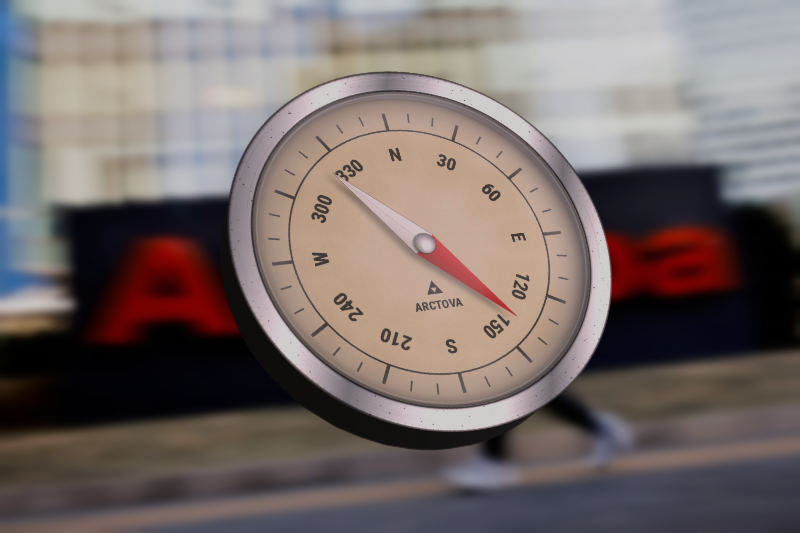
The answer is 140 °
